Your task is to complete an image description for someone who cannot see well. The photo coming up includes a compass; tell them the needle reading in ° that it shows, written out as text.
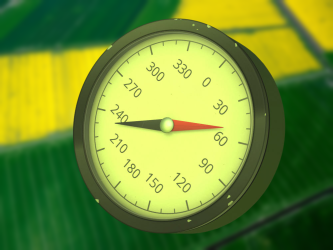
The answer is 50 °
